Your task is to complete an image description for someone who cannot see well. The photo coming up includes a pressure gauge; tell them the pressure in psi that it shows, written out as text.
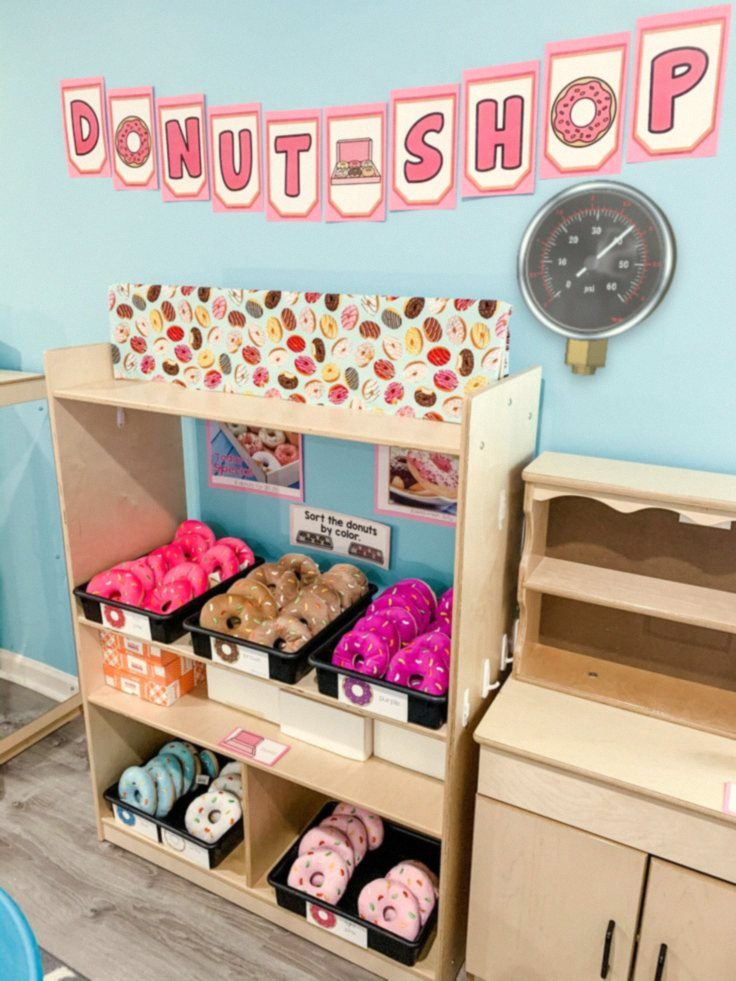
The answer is 40 psi
